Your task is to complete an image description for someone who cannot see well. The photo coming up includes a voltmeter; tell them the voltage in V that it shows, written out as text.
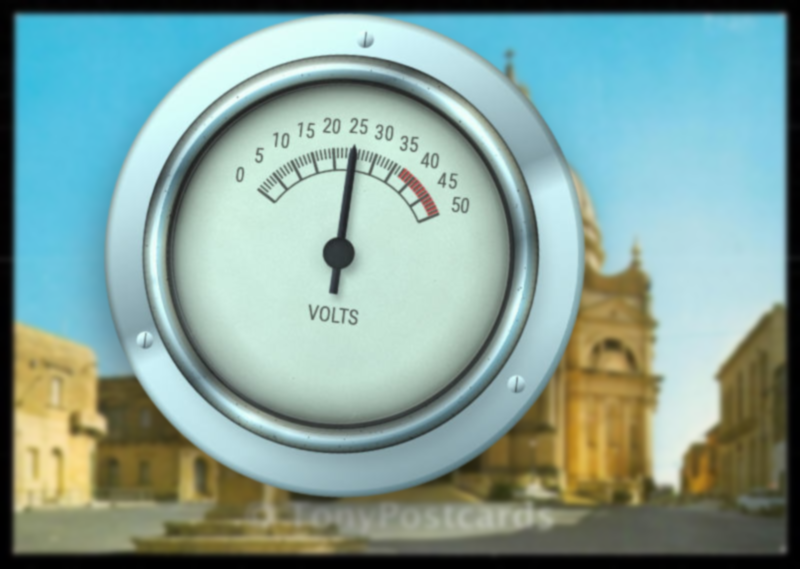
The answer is 25 V
